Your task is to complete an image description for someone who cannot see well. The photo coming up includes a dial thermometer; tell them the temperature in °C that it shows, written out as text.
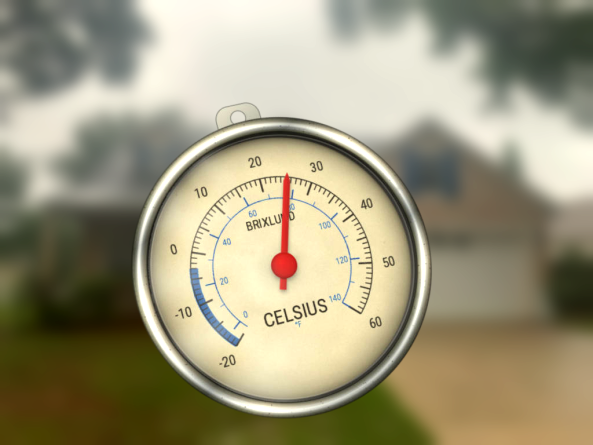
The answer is 25 °C
